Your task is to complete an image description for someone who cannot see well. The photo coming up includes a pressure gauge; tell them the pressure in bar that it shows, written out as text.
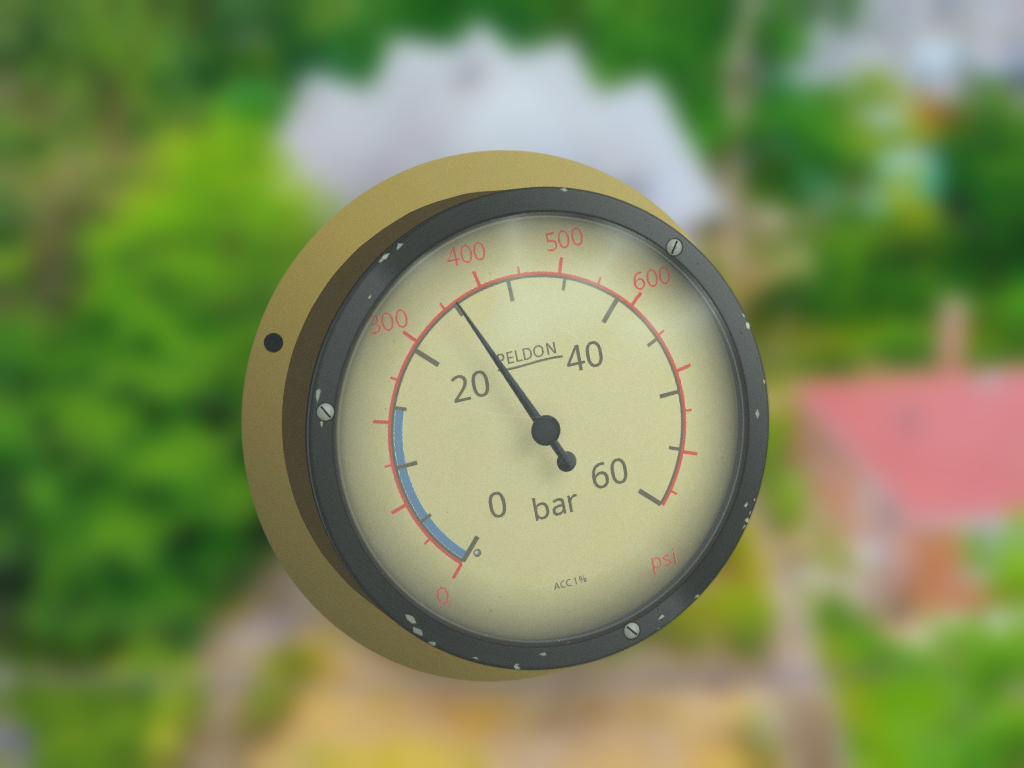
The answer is 25 bar
